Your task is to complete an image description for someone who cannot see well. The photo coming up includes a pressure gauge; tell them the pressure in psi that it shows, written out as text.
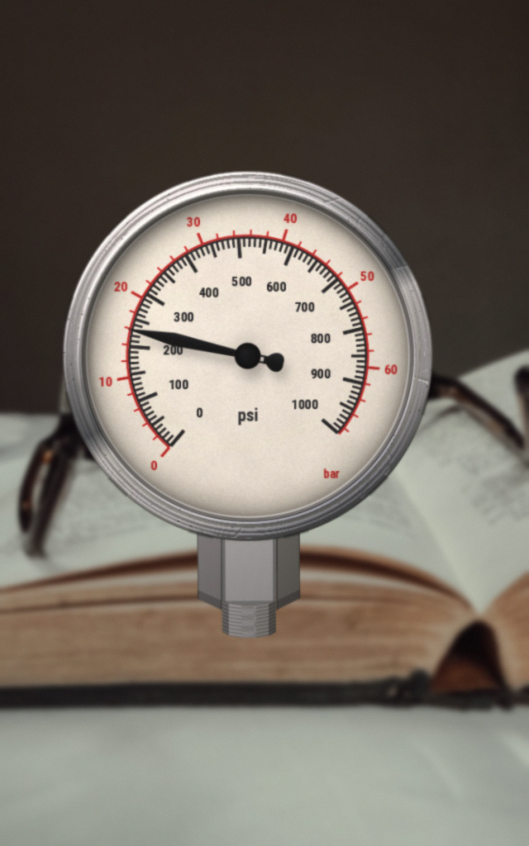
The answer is 230 psi
